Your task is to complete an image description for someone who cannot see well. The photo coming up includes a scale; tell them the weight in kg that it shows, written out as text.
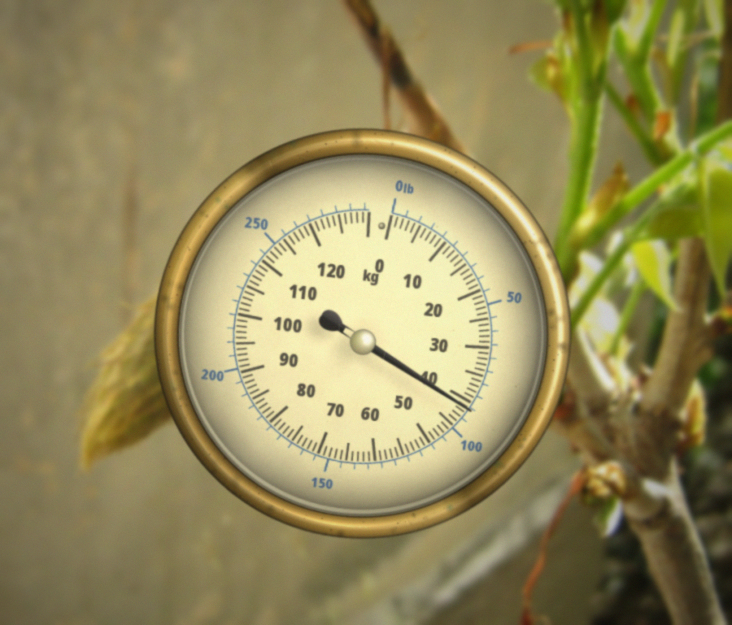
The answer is 41 kg
